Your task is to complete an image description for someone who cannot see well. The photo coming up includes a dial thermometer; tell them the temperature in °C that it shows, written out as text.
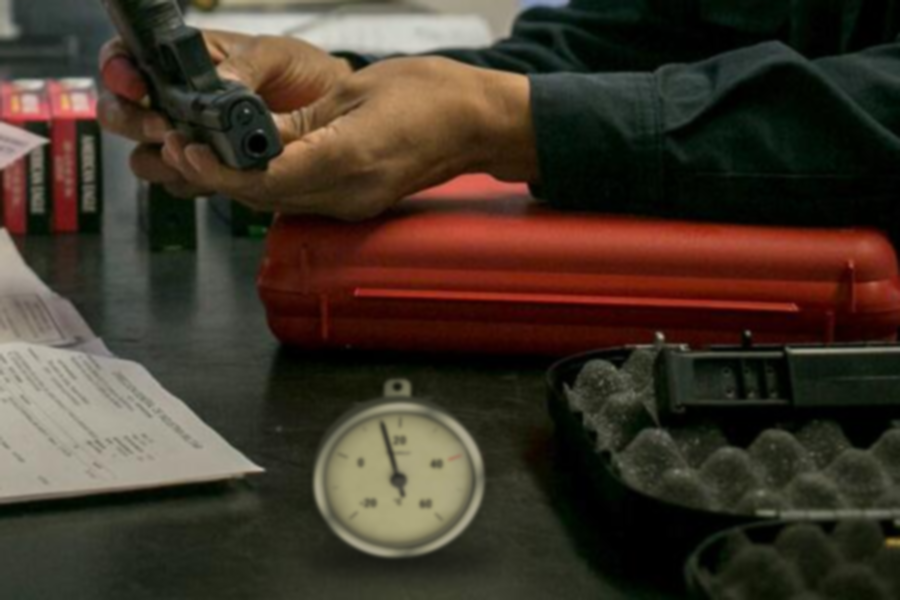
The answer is 15 °C
